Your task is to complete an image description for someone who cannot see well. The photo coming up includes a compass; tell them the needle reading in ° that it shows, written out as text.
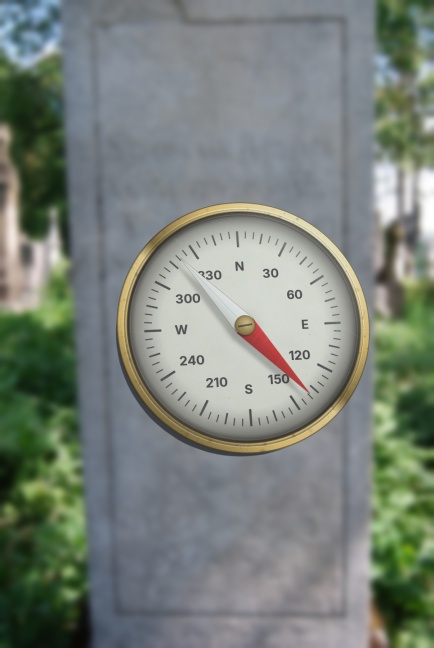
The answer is 140 °
